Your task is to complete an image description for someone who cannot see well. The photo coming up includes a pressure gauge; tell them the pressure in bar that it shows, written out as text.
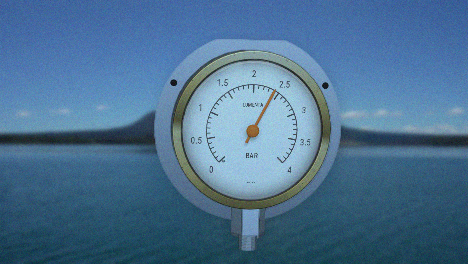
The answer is 2.4 bar
